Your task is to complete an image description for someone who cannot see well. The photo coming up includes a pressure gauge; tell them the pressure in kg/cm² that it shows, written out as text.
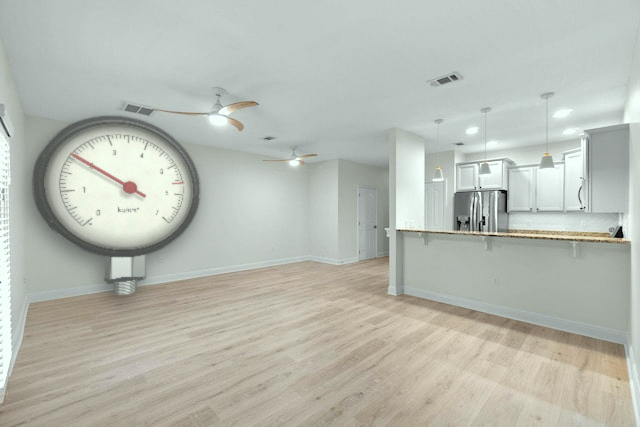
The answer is 2 kg/cm²
